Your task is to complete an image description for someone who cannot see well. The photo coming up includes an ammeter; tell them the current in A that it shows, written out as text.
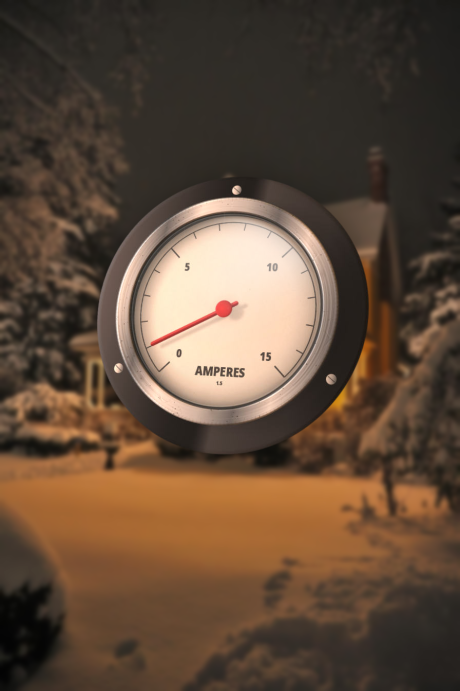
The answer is 1 A
